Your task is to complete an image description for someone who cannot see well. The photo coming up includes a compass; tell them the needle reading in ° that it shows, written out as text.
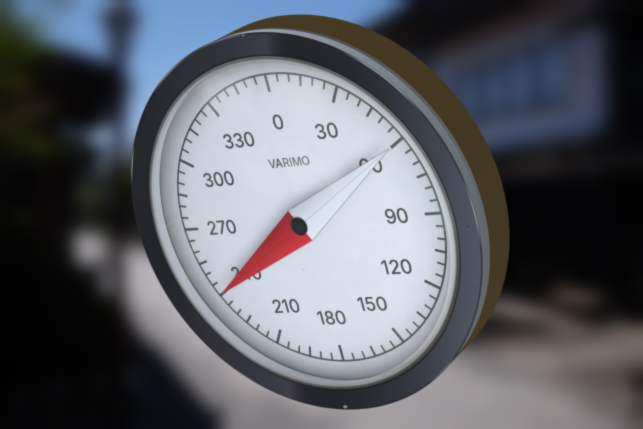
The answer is 240 °
